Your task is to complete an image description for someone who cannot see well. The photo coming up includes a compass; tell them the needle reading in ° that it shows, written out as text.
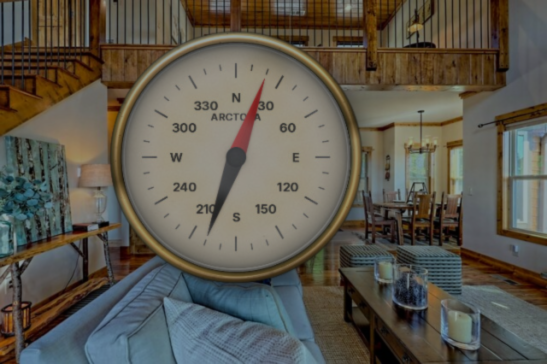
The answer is 20 °
